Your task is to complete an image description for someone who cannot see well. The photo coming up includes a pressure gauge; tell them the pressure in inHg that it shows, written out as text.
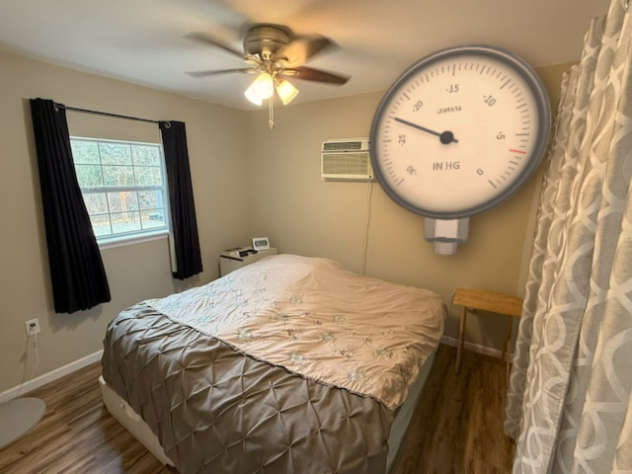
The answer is -22.5 inHg
